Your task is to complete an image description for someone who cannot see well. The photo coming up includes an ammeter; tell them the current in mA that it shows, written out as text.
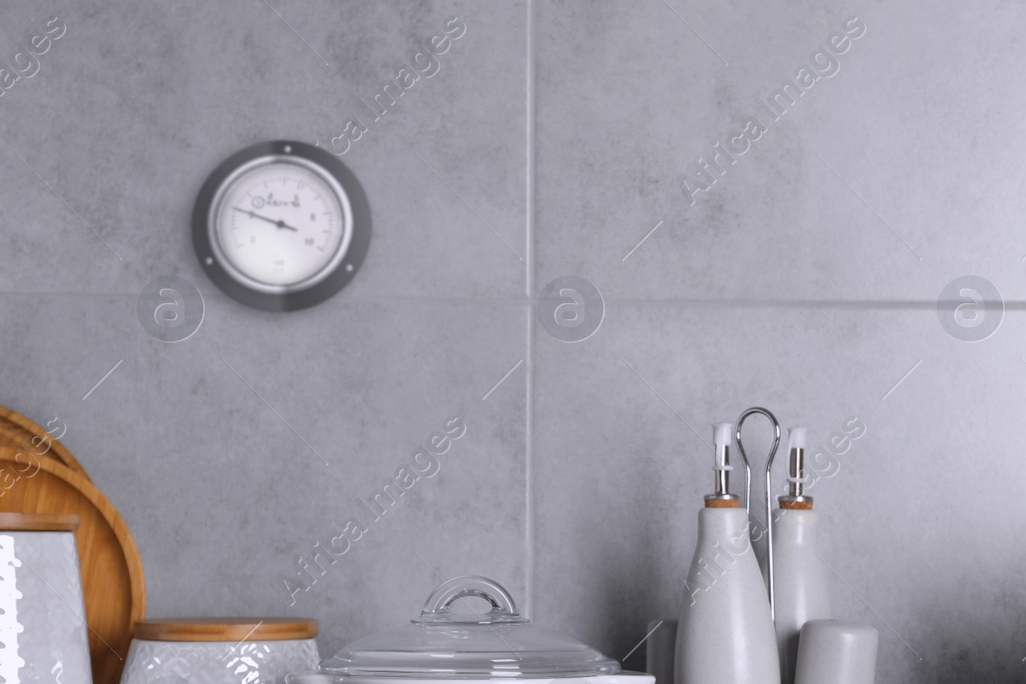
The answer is 2 mA
